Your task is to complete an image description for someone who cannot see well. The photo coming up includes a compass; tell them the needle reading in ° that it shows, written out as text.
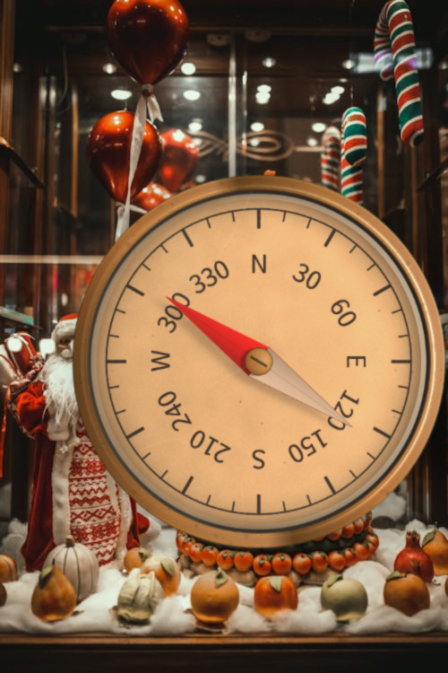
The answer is 305 °
